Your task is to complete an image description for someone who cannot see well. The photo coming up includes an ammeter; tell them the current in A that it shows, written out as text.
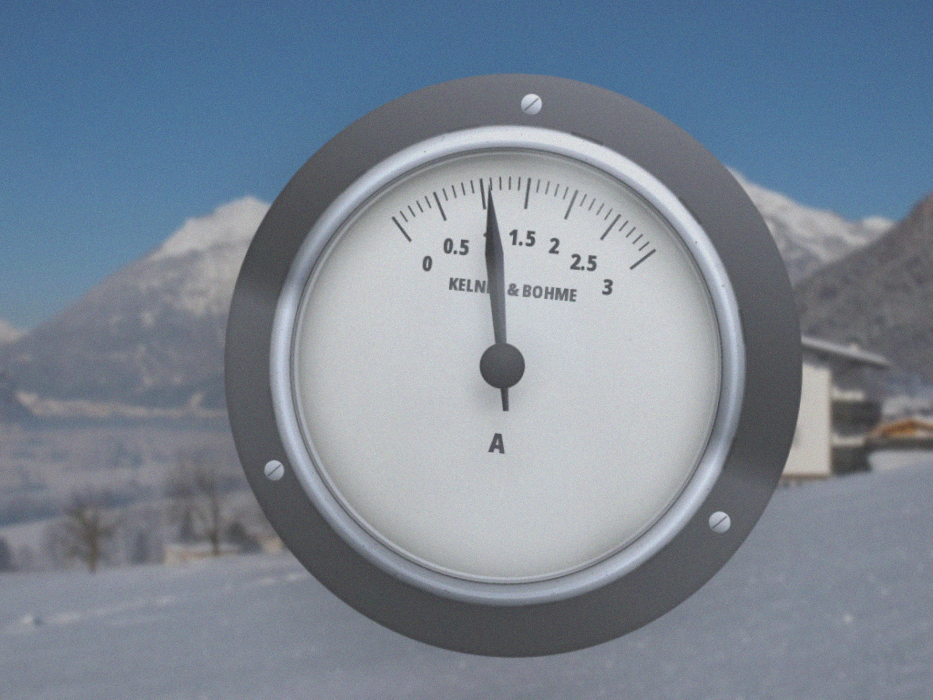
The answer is 1.1 A
